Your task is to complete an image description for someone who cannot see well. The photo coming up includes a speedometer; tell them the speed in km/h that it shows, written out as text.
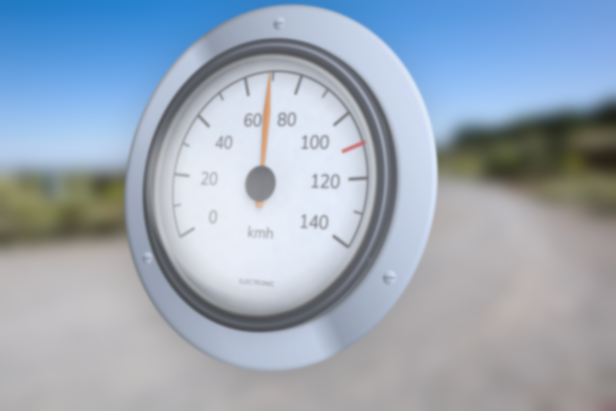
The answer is 70 km/h
